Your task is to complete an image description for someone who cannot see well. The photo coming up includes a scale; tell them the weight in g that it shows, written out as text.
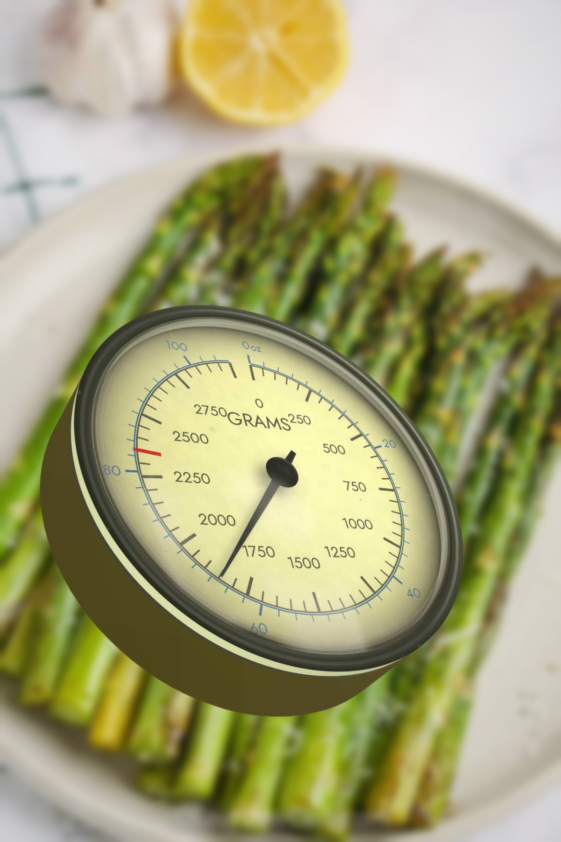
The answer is 1850 g
